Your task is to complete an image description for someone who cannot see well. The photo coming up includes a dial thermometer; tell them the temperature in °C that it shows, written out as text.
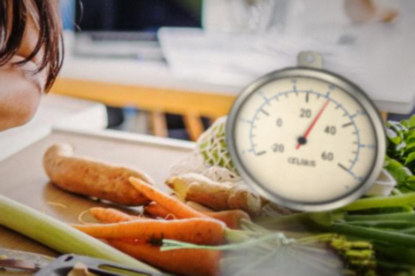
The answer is 28 °C
